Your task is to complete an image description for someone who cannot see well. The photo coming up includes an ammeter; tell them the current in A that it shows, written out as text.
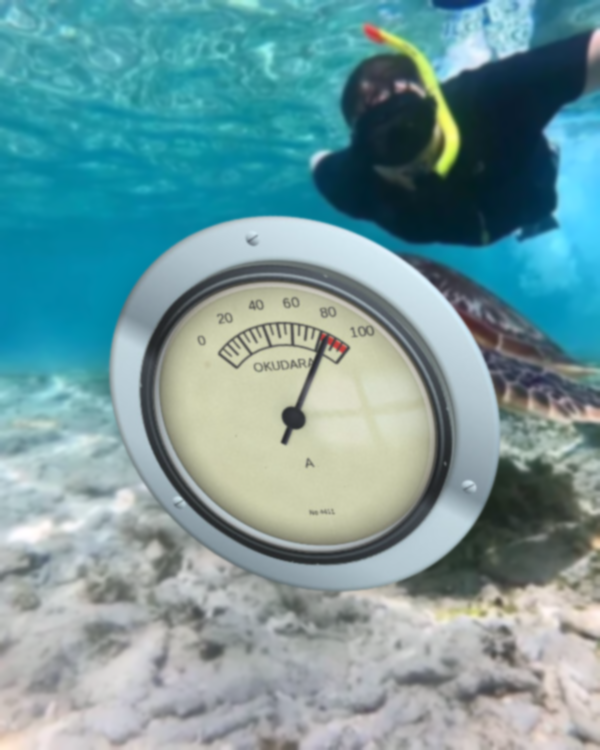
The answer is 85 A
